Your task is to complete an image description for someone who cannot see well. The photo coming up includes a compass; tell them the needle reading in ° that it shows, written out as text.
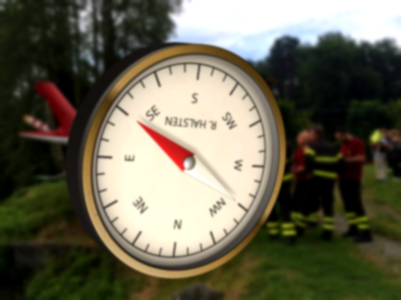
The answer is 120 °
